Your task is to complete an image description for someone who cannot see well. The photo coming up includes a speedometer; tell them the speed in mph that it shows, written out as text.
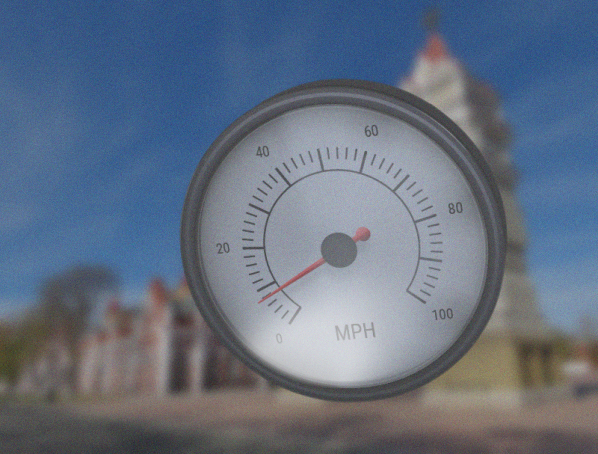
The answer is 8 mph
